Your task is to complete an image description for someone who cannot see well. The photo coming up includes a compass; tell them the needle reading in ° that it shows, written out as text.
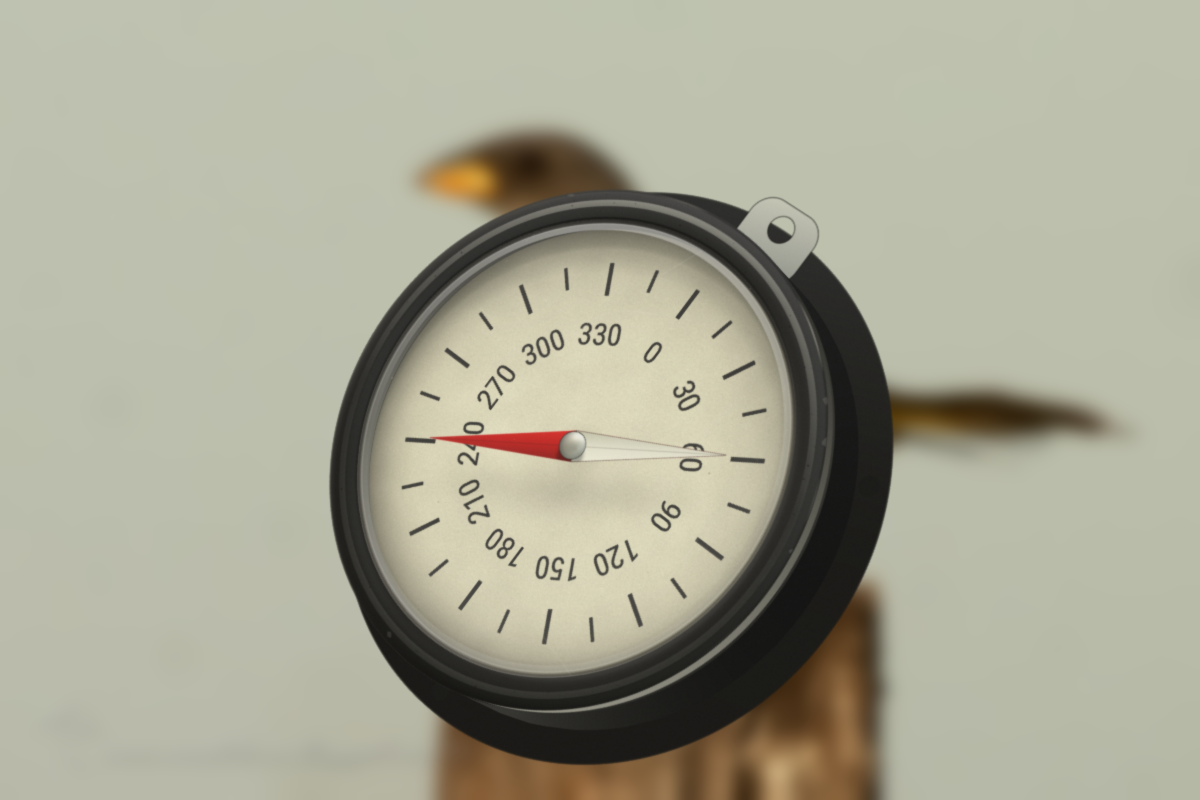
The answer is 240 °
